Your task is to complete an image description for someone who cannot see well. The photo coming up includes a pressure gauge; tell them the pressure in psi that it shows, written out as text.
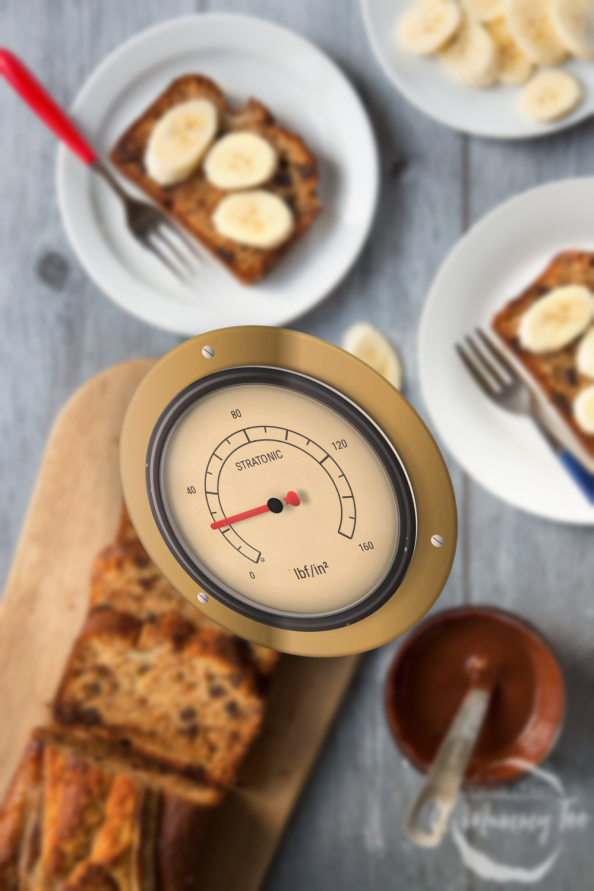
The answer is 25 psi
